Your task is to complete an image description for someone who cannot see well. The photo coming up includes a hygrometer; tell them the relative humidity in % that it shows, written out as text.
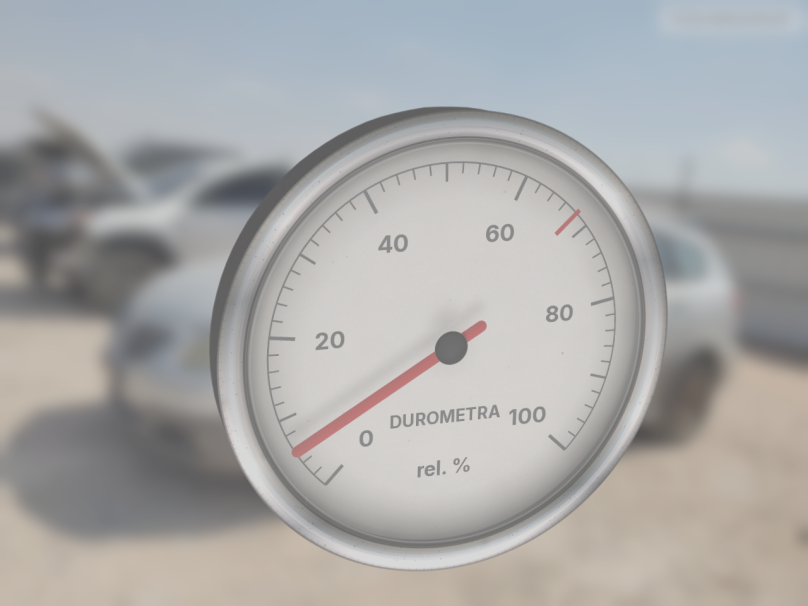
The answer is 6 %
